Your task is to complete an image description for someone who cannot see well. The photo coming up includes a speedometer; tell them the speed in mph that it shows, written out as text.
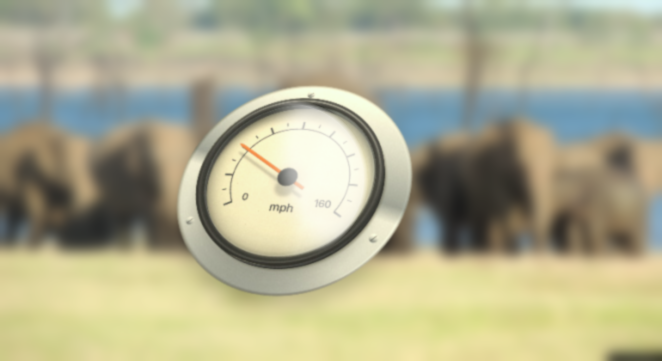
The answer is 40 mph
